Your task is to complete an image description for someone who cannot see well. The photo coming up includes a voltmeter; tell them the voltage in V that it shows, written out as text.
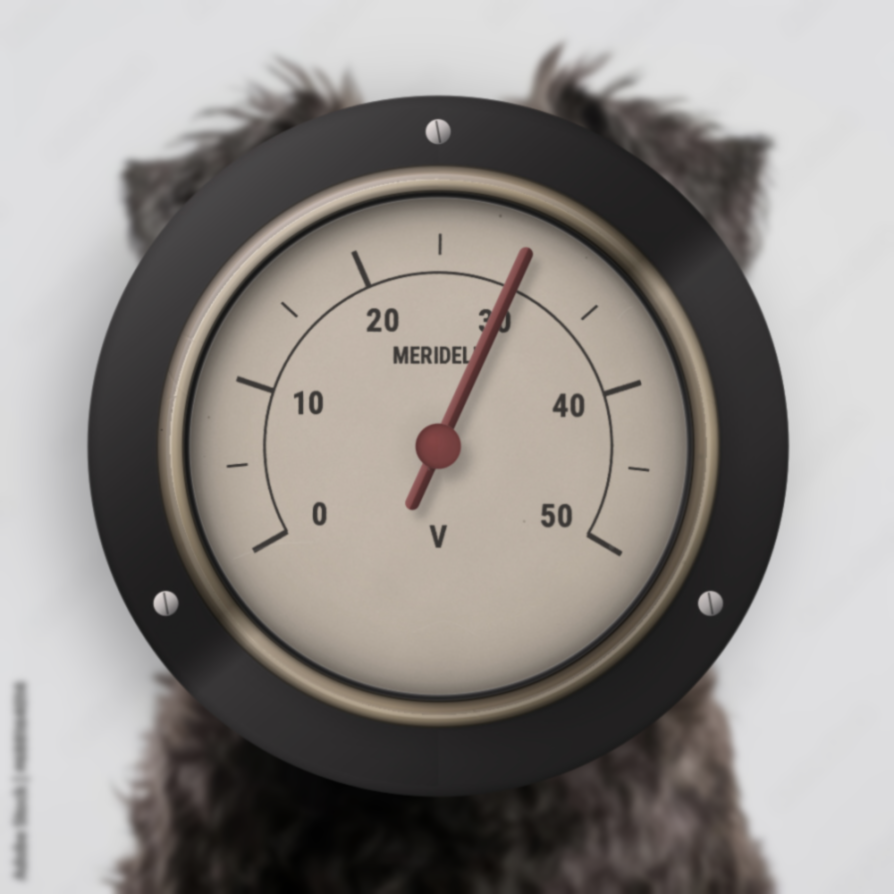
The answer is 30 V
